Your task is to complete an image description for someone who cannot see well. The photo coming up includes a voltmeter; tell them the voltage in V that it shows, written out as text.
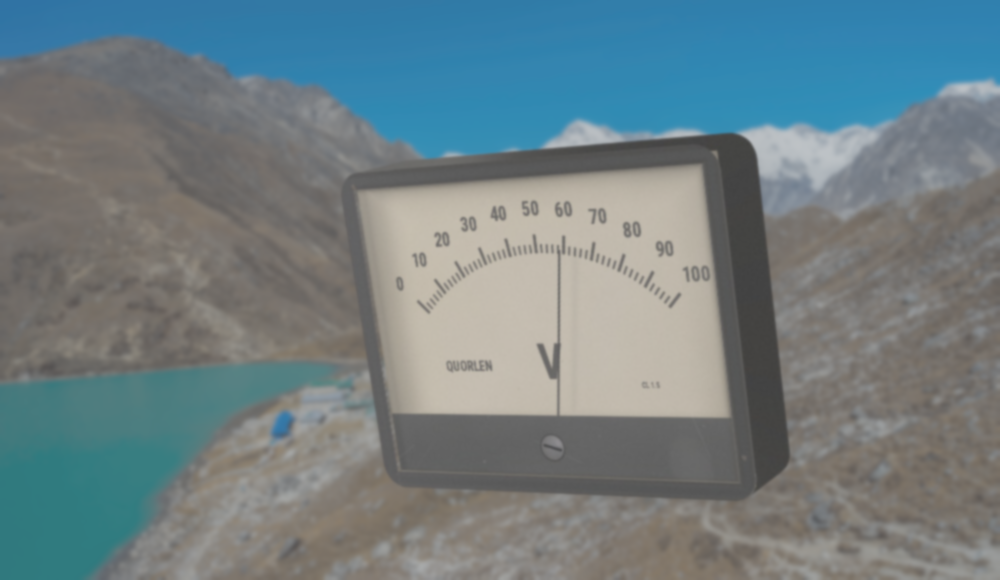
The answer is 60 V
